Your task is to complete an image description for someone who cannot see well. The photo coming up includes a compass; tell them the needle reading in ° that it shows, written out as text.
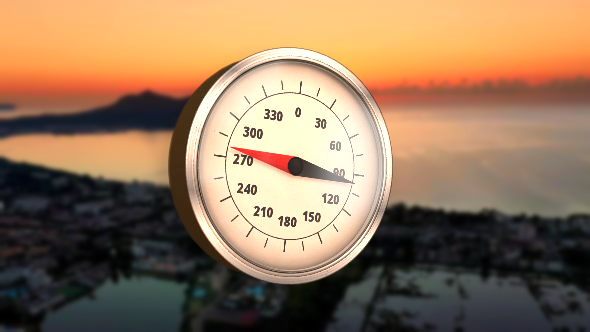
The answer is 277.5 °
